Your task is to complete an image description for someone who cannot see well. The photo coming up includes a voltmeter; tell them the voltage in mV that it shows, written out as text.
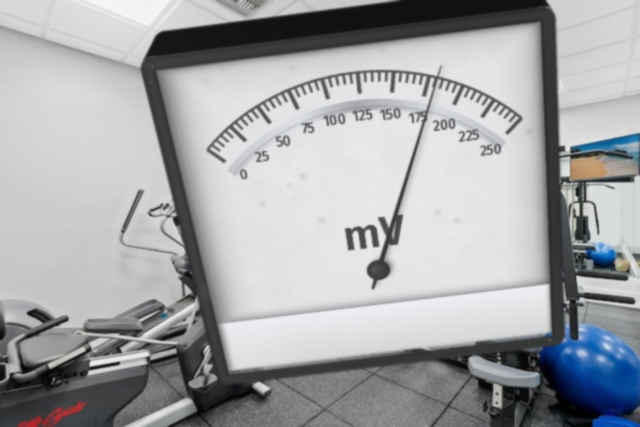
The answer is 180 mV
